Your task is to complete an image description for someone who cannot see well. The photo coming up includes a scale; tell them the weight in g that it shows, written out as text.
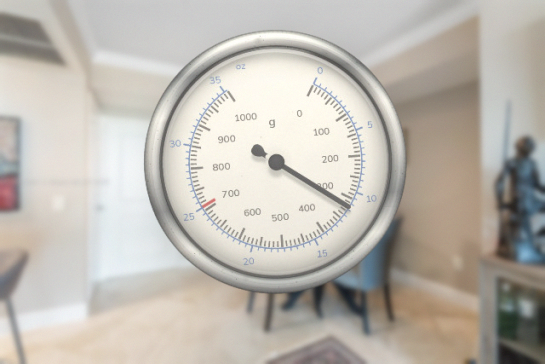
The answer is 320 g
